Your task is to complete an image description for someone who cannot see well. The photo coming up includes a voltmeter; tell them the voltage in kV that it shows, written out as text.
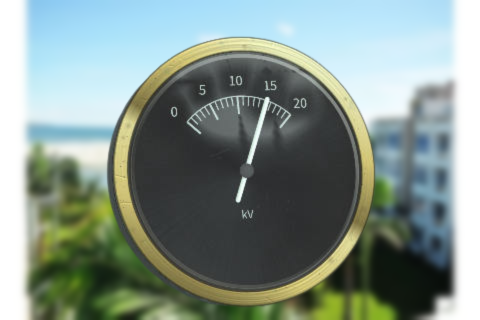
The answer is 15 kV
